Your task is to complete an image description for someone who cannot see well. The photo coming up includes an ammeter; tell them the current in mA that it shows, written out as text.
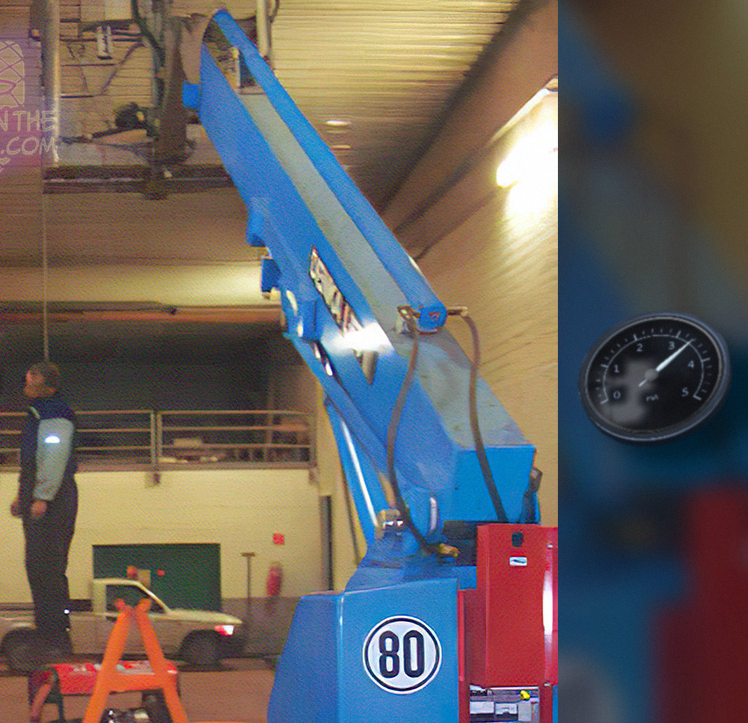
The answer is 3.4 mA
